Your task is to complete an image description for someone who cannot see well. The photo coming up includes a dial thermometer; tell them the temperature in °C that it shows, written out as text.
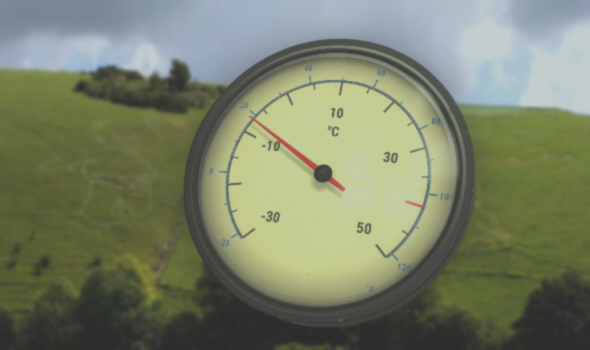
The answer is -7.5 °C
